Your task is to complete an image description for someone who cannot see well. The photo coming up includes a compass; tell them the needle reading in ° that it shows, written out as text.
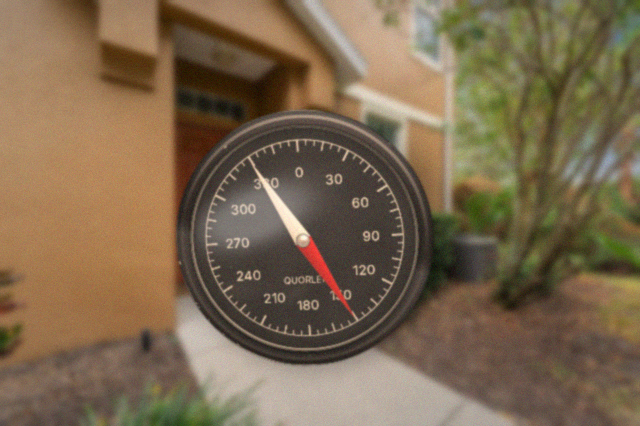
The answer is 150 °
